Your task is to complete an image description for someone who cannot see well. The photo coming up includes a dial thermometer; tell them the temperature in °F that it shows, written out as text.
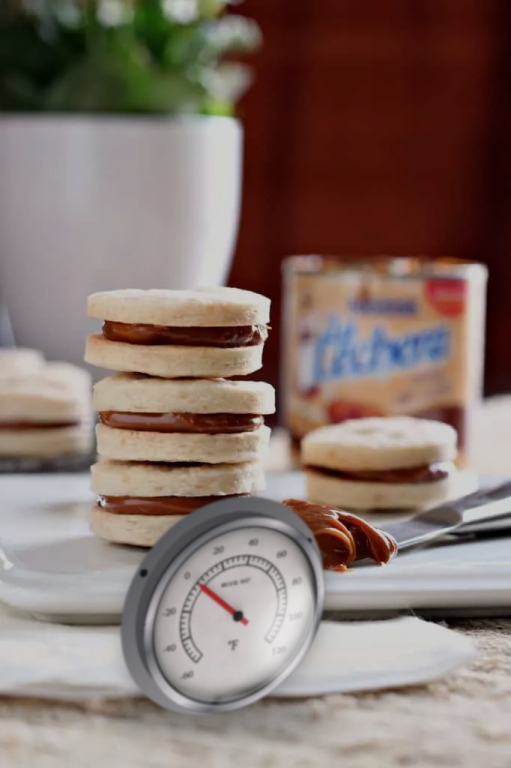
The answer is 0 °F
